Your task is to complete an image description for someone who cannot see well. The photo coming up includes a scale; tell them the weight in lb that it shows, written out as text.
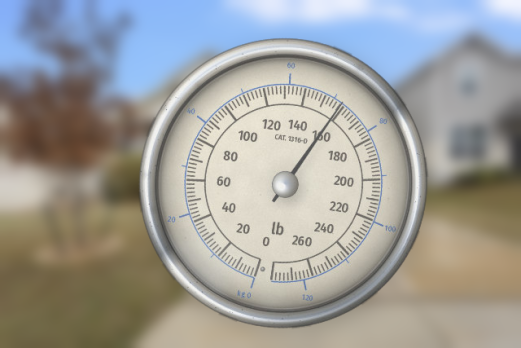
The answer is 158 lb
